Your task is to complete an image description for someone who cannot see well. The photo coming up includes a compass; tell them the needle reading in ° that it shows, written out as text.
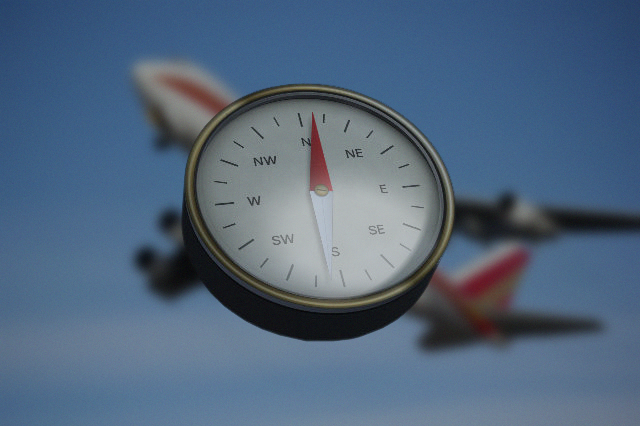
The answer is 7.5 °
